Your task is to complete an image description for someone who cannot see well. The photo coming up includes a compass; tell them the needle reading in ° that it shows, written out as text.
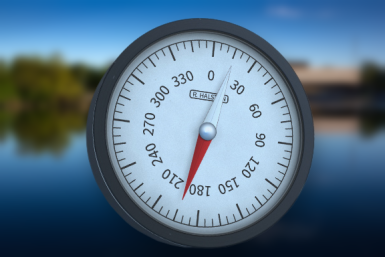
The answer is 195 °
